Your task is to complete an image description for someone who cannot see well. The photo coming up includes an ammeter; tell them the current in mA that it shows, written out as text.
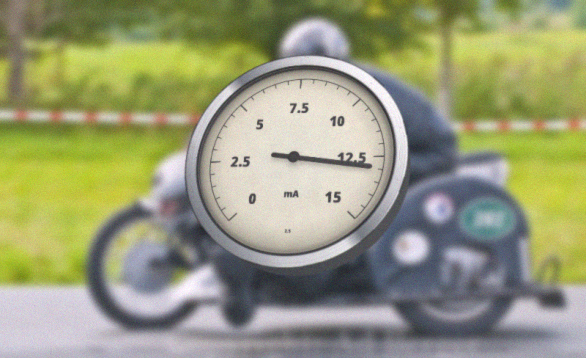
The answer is 13 mA
